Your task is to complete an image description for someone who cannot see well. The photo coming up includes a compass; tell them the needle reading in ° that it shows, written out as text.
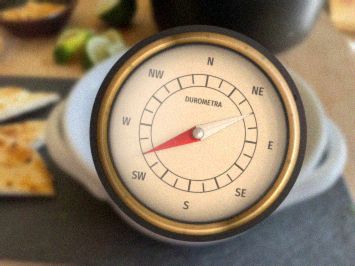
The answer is 240 °
